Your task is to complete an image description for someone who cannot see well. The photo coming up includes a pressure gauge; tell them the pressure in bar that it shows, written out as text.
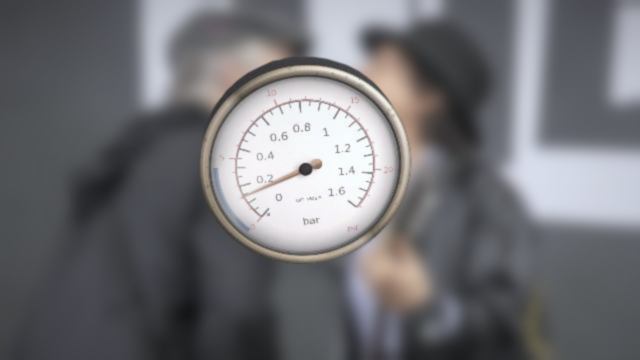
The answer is 0.15 bar
